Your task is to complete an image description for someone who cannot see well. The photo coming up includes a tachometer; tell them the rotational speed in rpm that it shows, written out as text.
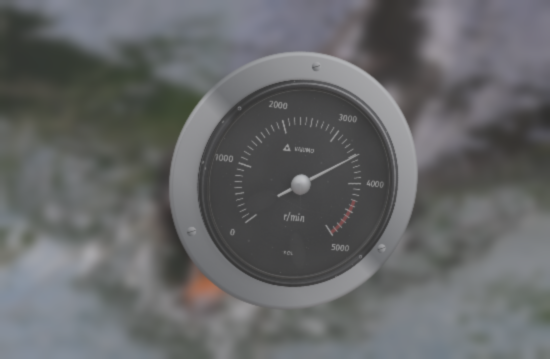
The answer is 3500 rpm
